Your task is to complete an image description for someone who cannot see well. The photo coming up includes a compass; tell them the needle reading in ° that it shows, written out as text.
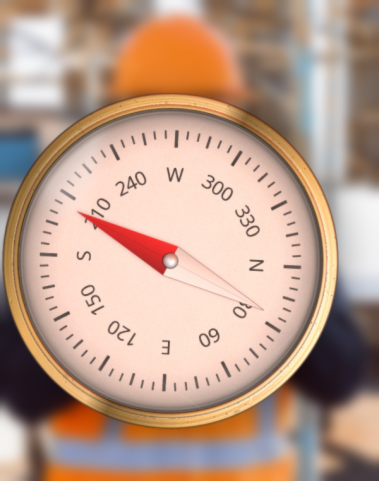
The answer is 205 °
